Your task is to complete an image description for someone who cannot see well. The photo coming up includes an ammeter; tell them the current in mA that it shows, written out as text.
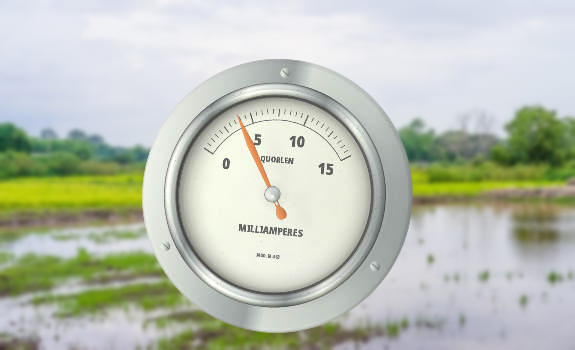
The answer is 4 mA
